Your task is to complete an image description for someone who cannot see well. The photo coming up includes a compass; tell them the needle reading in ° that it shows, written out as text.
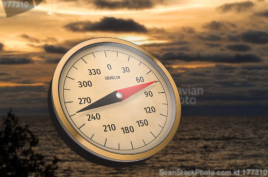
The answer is 75 °
